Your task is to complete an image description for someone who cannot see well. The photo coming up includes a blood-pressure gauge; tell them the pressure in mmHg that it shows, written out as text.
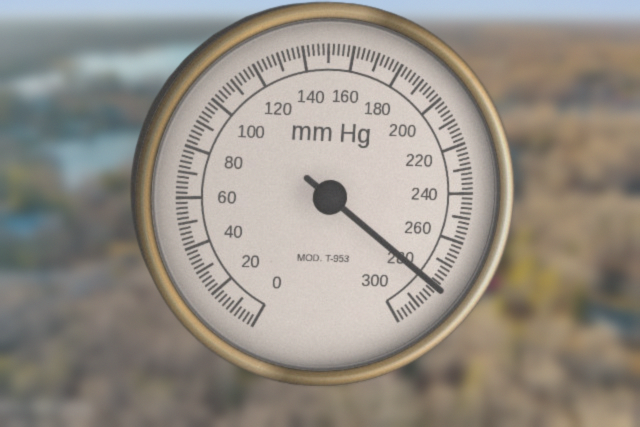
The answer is 280 mmHg
